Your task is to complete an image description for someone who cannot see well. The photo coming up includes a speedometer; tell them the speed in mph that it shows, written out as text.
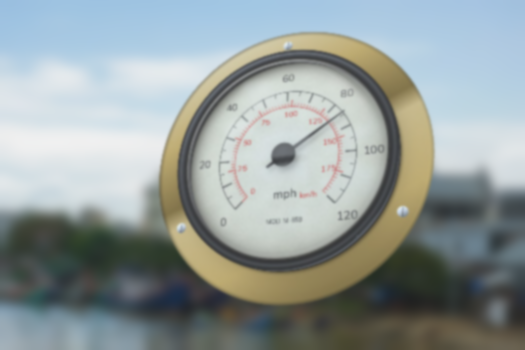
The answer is 85 mph
